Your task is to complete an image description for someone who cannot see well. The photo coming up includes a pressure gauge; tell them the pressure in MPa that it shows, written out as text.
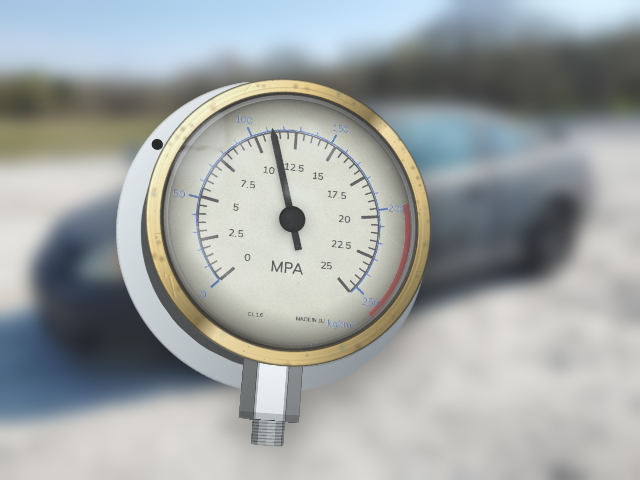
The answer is 11 MPa
